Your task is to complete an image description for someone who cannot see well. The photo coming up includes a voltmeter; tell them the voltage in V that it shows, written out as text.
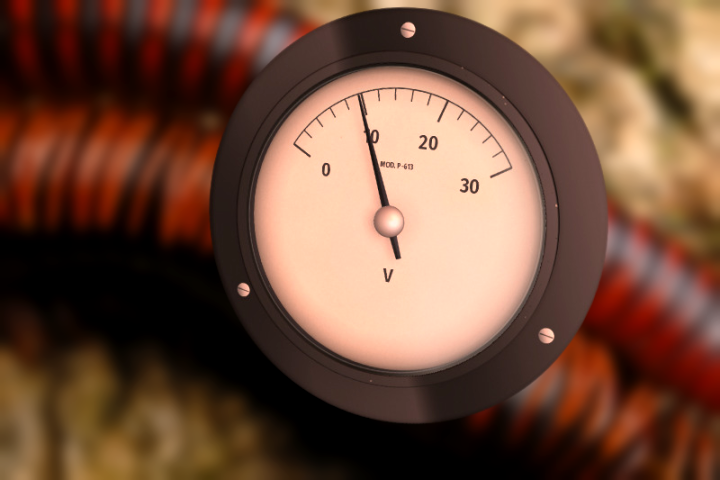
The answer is 10 V
